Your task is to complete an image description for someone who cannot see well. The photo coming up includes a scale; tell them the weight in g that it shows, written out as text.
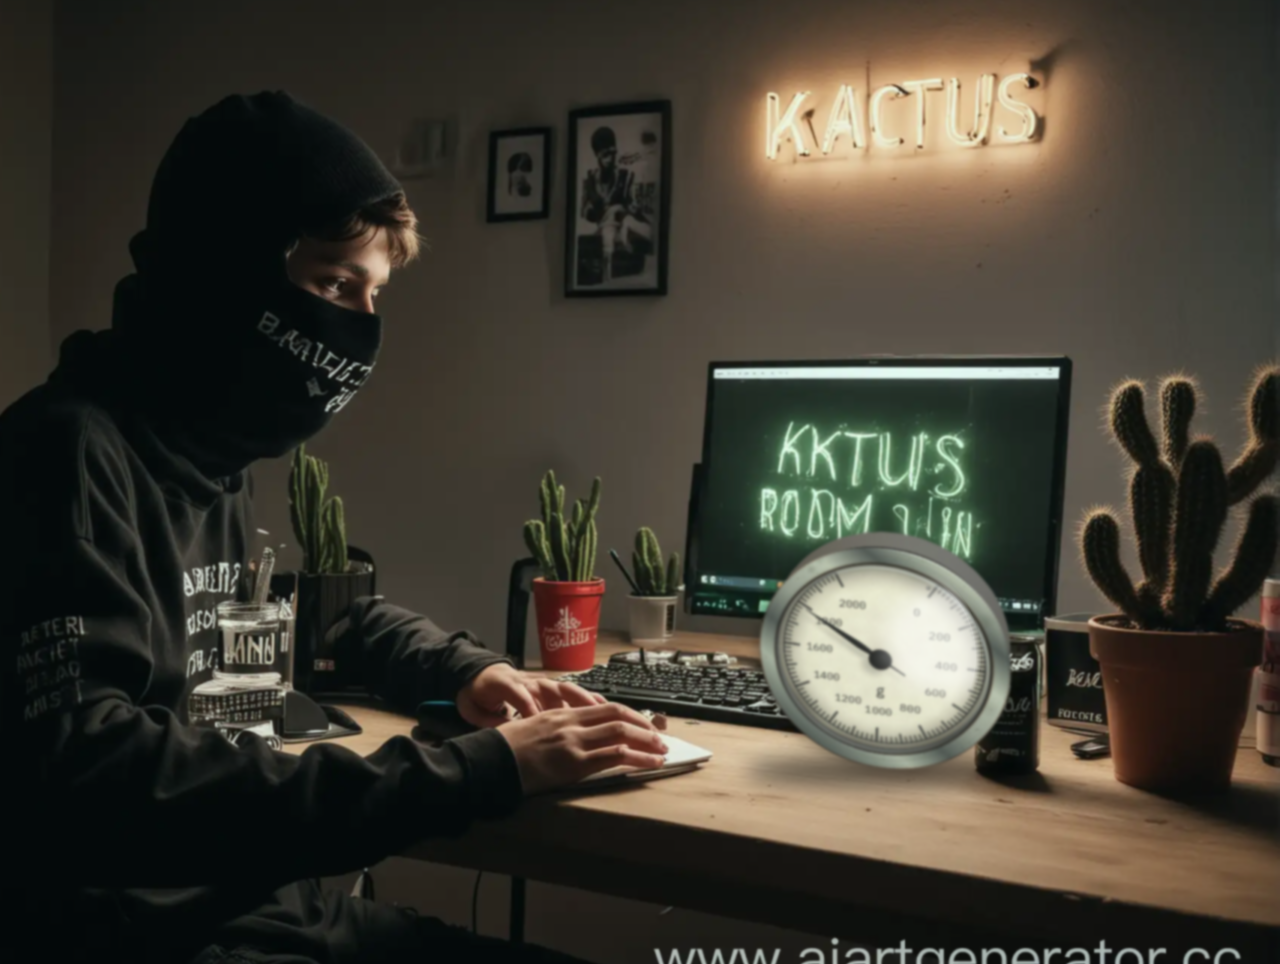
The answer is 1800 g
